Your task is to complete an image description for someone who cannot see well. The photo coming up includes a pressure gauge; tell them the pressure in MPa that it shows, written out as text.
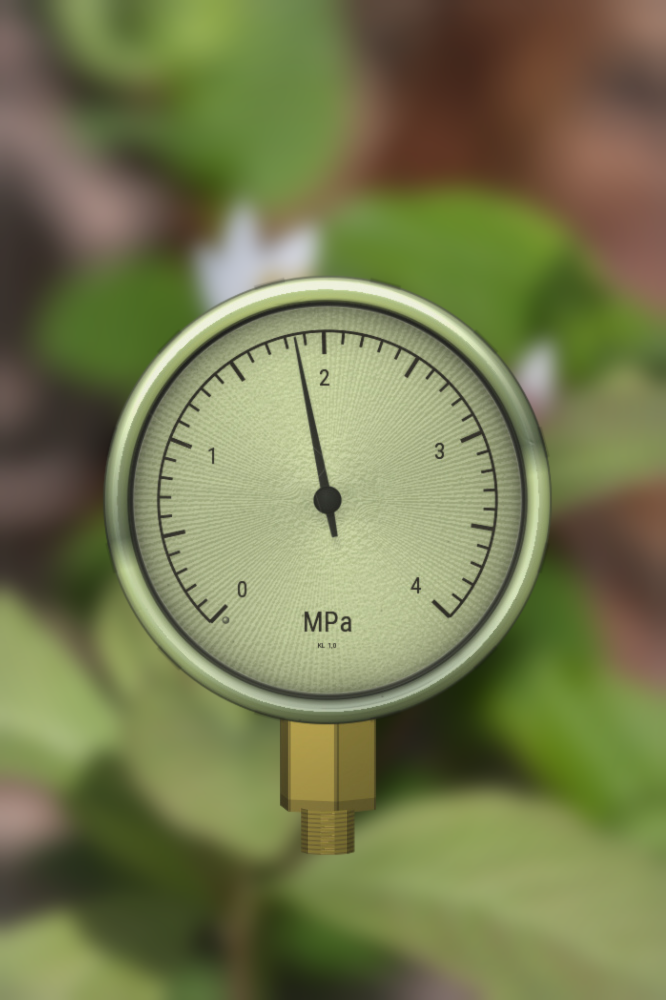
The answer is 1.85 MPa
